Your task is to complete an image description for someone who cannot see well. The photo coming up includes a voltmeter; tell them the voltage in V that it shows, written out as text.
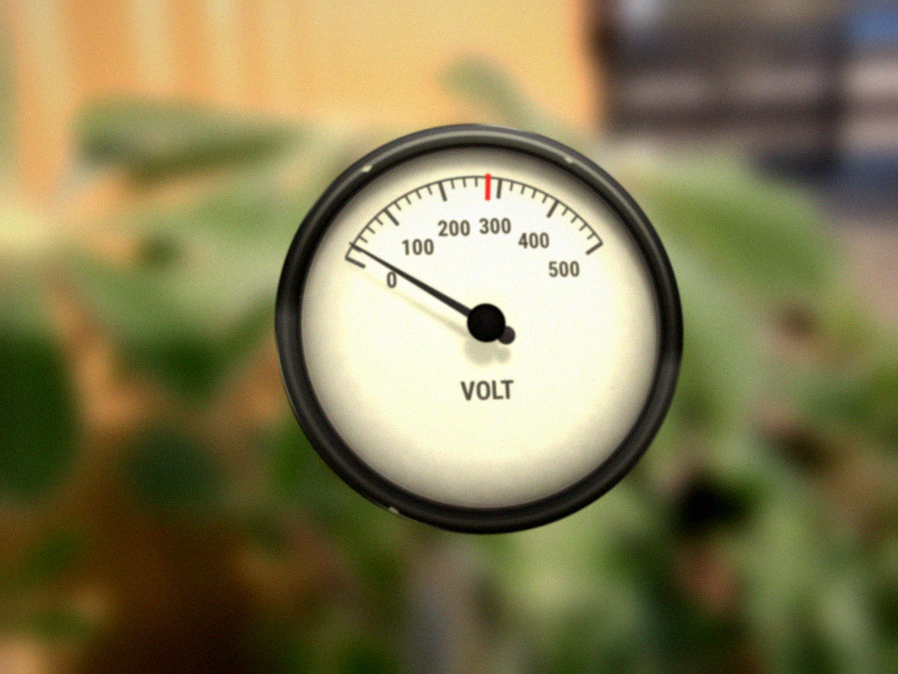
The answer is 20 V
